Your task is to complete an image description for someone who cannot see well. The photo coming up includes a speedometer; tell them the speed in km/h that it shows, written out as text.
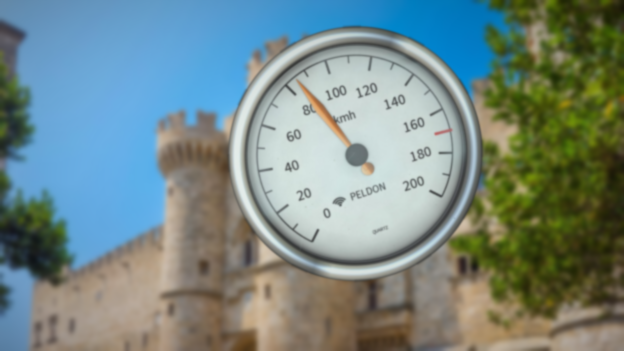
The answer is 85 km/h
